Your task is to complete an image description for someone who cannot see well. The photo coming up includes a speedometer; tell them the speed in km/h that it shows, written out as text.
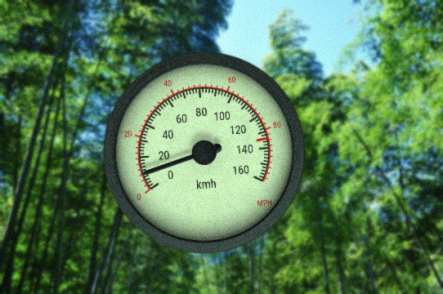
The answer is 10 km/h
